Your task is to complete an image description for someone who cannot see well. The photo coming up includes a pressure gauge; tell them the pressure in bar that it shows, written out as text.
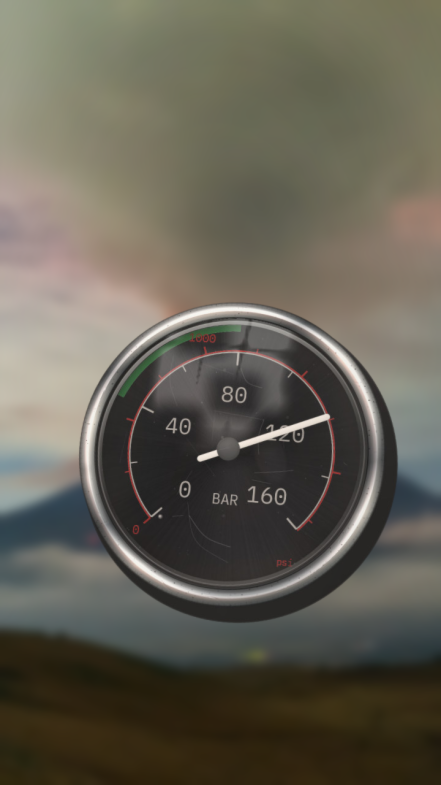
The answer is 120 bar
